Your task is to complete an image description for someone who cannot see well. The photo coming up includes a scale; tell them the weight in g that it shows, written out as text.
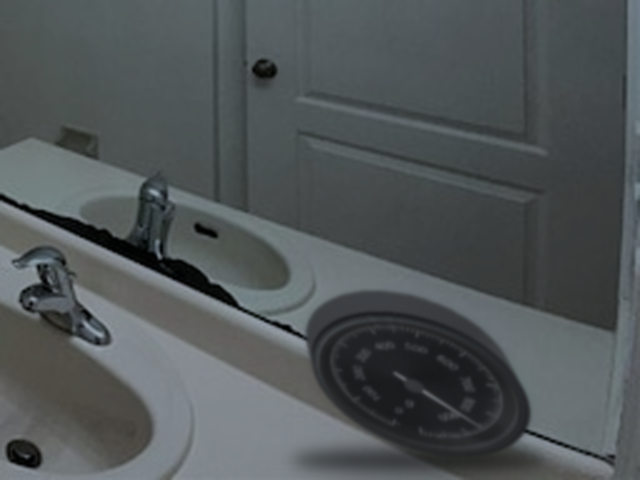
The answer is 850 g
